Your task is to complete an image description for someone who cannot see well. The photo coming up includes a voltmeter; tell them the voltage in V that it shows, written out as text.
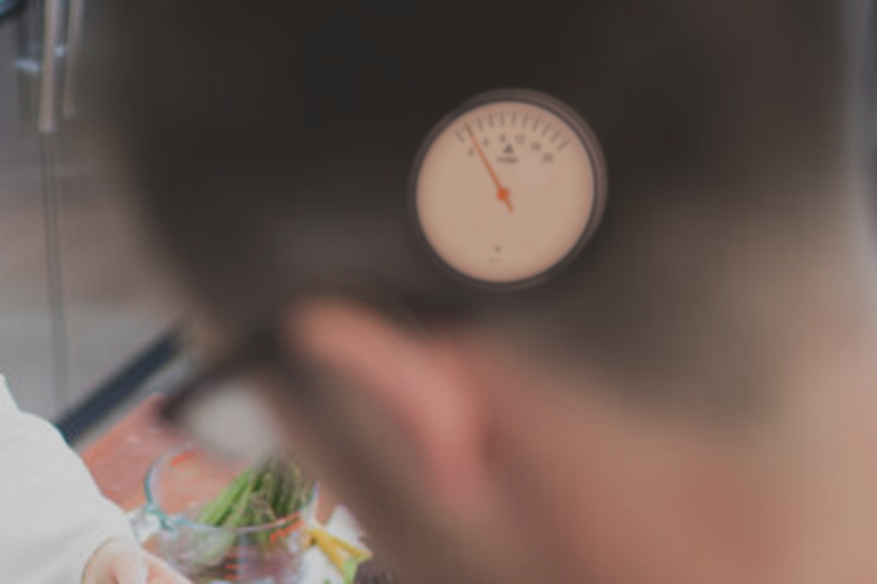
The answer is 2 V
